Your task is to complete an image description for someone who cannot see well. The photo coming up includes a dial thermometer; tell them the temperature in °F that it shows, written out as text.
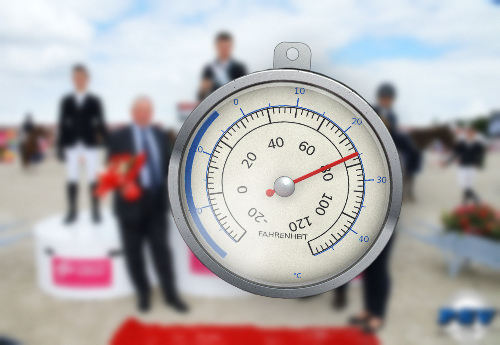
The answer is 76 °F
